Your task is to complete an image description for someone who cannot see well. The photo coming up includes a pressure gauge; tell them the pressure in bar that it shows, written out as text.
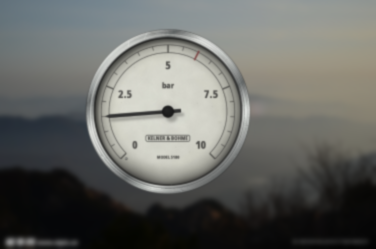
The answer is 1.5 bar
